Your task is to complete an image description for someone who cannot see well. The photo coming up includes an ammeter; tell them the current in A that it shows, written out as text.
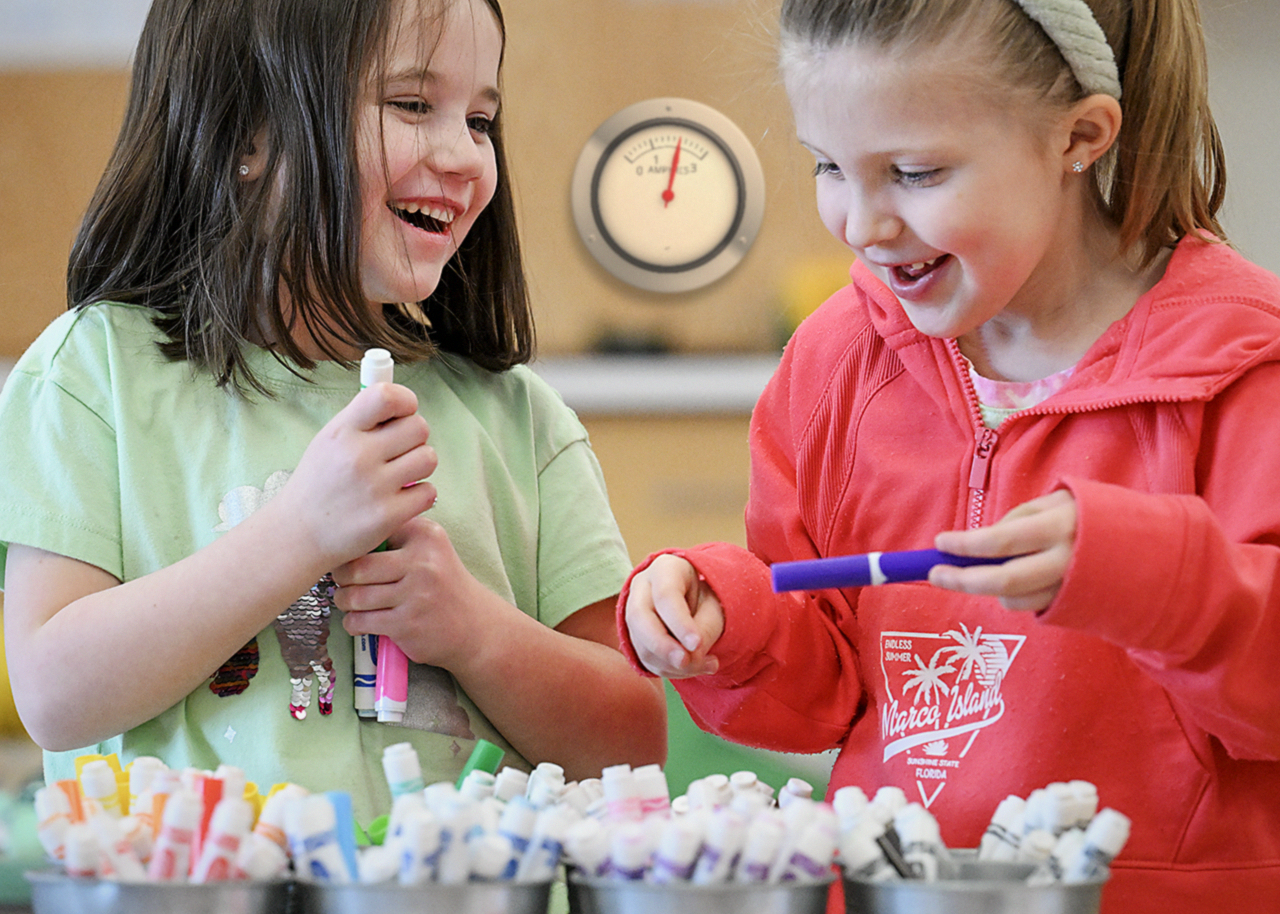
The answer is 2 A
